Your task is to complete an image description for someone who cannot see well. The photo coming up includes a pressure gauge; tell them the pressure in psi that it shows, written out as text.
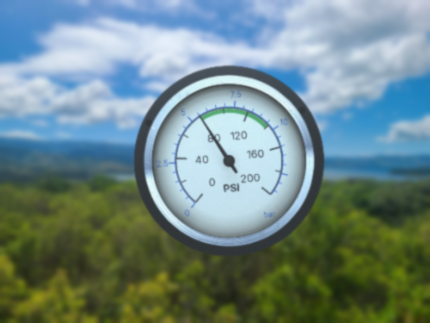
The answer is 80 psi
